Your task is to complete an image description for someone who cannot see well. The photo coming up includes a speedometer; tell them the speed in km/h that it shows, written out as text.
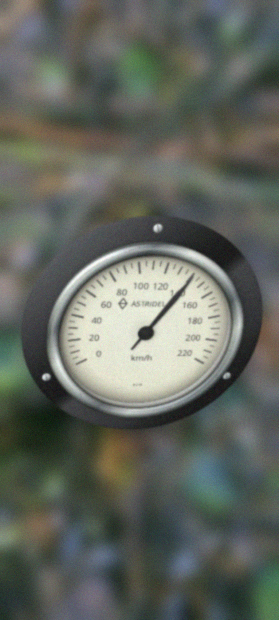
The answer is 140 km/h
